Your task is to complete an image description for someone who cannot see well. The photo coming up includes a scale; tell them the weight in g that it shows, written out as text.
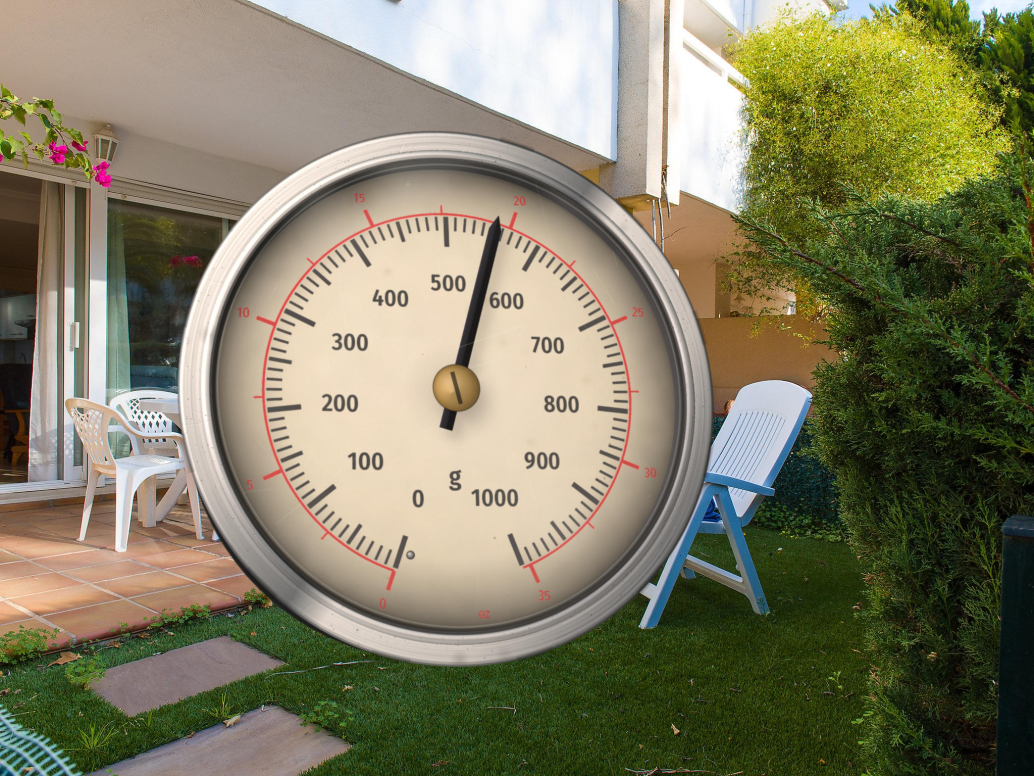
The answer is 550 g
